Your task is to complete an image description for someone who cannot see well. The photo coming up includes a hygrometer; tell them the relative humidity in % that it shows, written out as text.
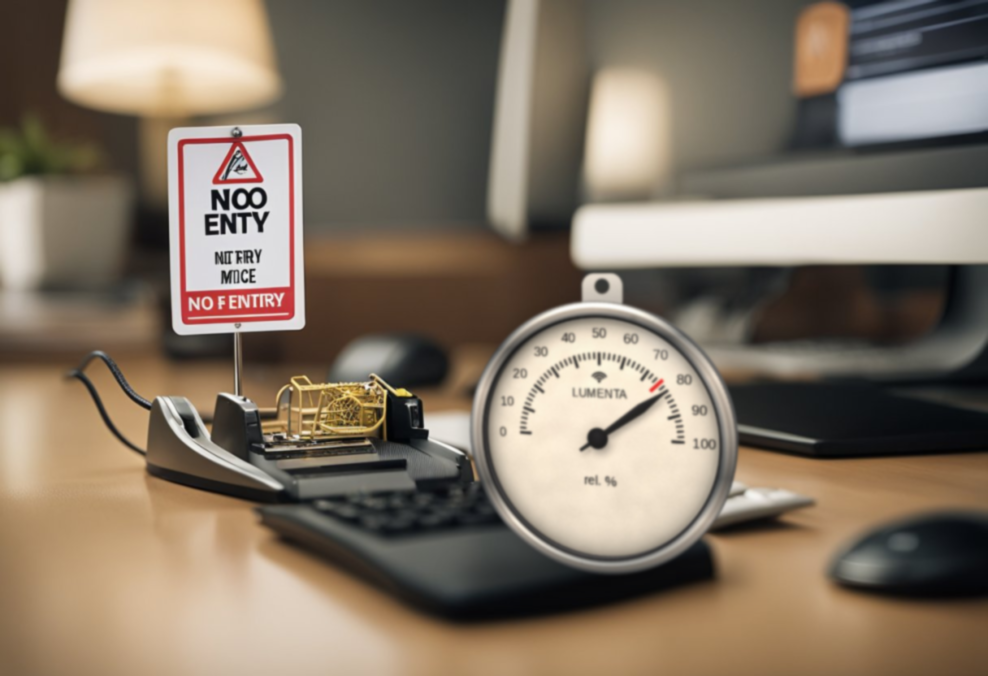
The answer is 80 %
